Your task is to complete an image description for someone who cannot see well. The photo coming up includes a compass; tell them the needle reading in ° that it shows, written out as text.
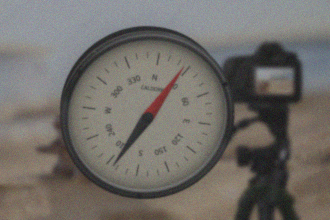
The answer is 25 °
